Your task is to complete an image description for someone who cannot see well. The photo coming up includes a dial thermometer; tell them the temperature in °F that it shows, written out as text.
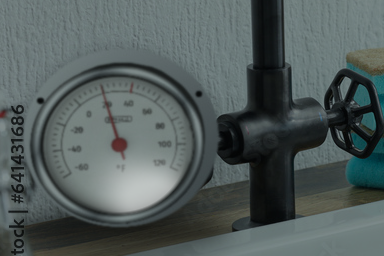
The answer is 20 °F
